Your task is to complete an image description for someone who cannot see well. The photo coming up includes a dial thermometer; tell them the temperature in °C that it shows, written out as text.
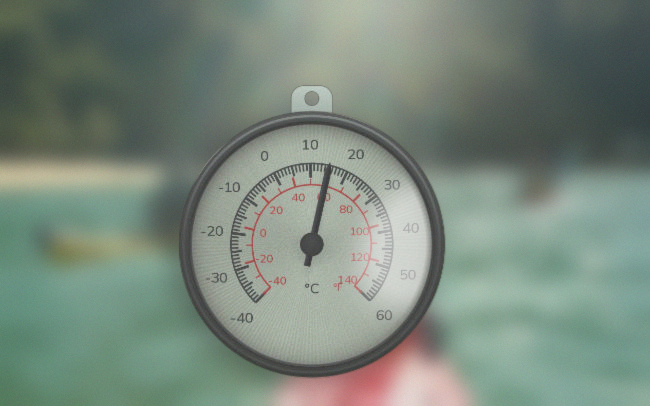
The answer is 15 °C
